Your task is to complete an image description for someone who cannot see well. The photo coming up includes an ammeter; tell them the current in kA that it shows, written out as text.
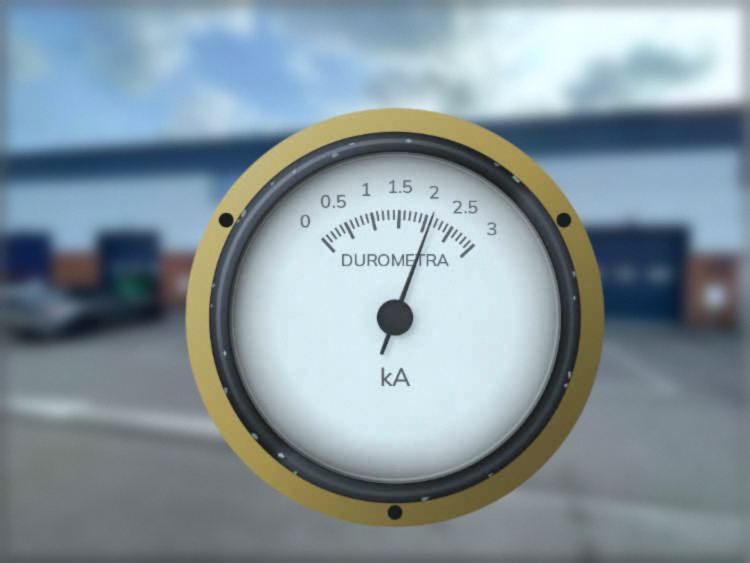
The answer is 2.1 kA
